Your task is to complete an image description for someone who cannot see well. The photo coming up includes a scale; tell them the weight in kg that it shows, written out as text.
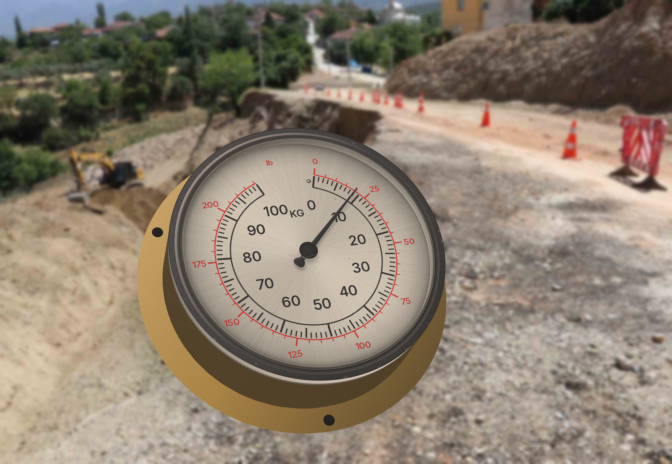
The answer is 9 kg
